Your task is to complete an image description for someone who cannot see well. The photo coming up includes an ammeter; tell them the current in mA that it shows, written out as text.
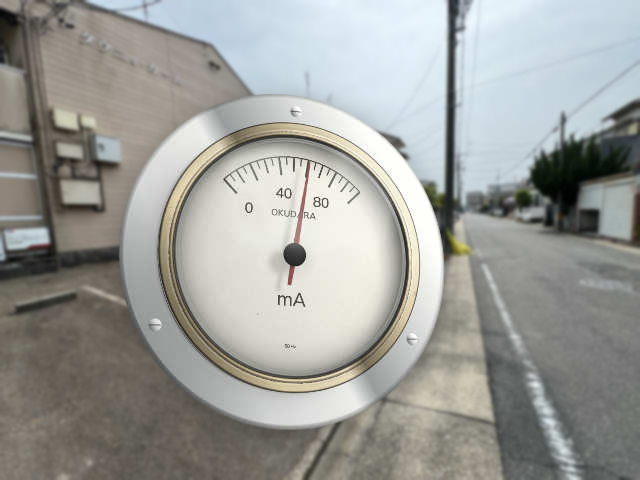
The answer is 60 mA
